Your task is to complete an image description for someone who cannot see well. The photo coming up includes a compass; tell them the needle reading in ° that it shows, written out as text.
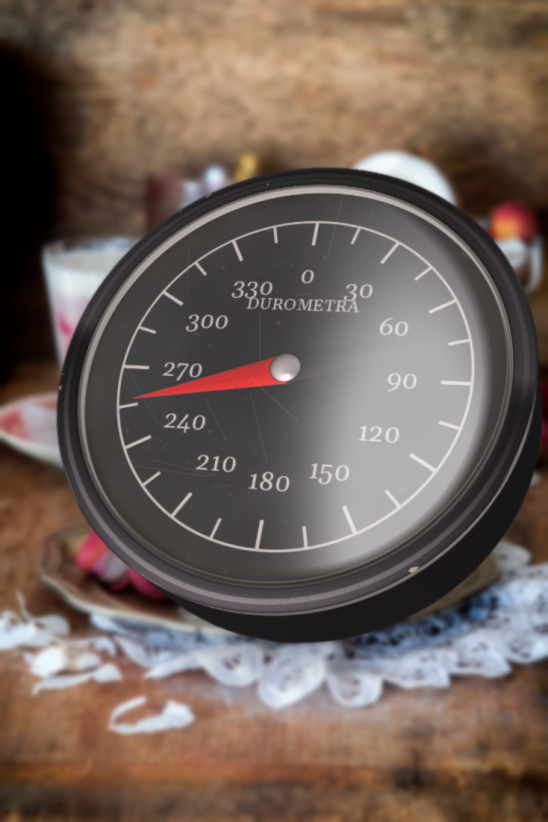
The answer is 255 °
